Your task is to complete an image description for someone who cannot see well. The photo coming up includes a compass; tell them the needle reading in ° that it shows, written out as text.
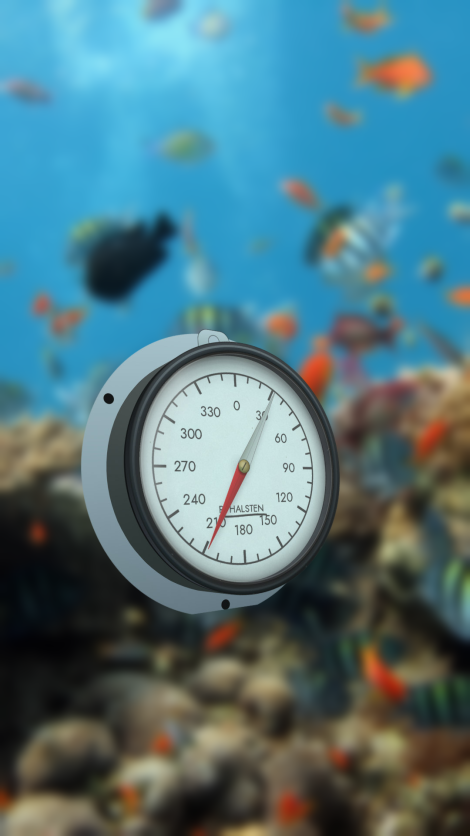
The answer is 210 °
